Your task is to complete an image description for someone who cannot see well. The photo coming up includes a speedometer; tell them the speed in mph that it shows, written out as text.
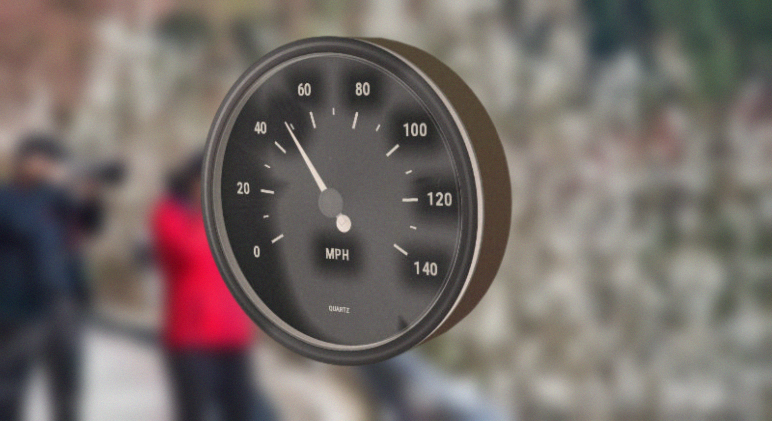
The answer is 50 mph
